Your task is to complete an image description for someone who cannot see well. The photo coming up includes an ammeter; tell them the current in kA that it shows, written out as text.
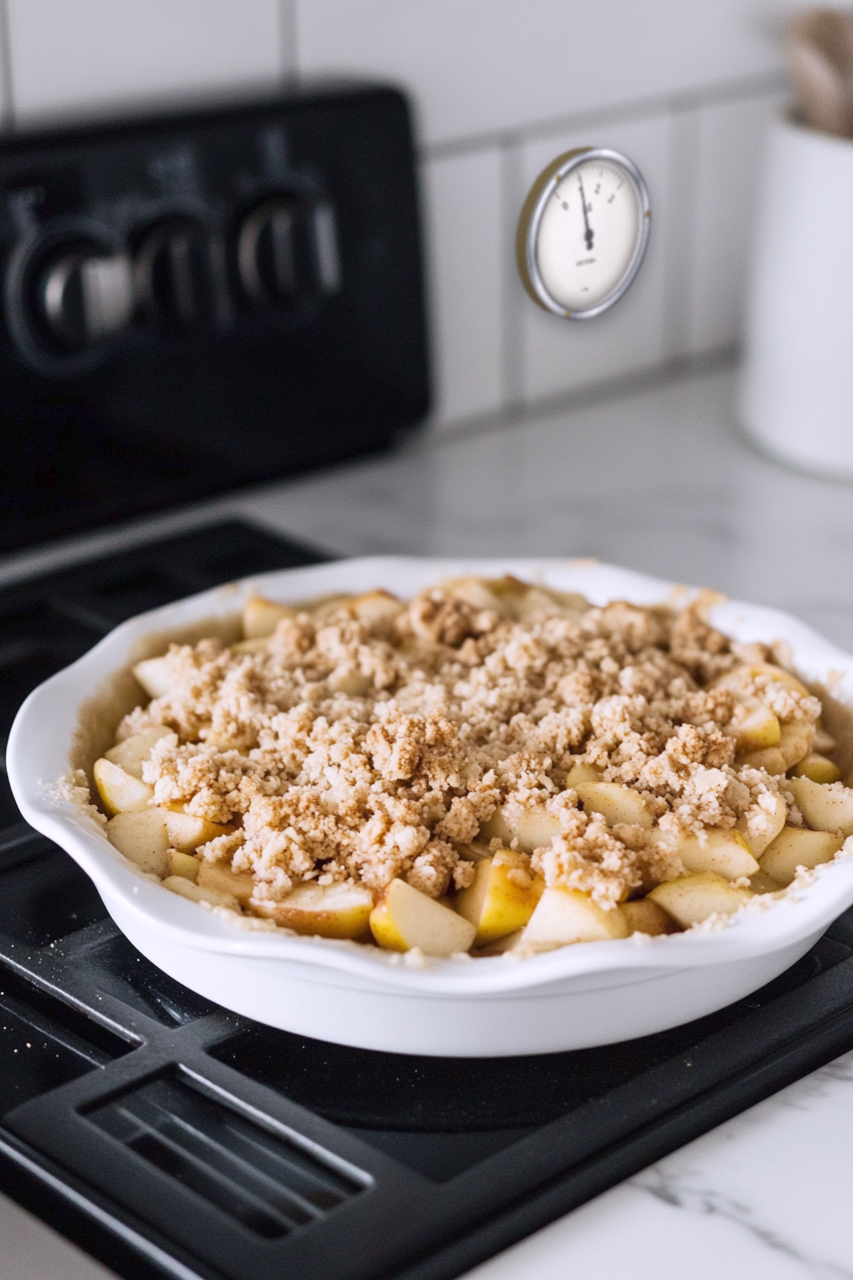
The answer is 1 kA
